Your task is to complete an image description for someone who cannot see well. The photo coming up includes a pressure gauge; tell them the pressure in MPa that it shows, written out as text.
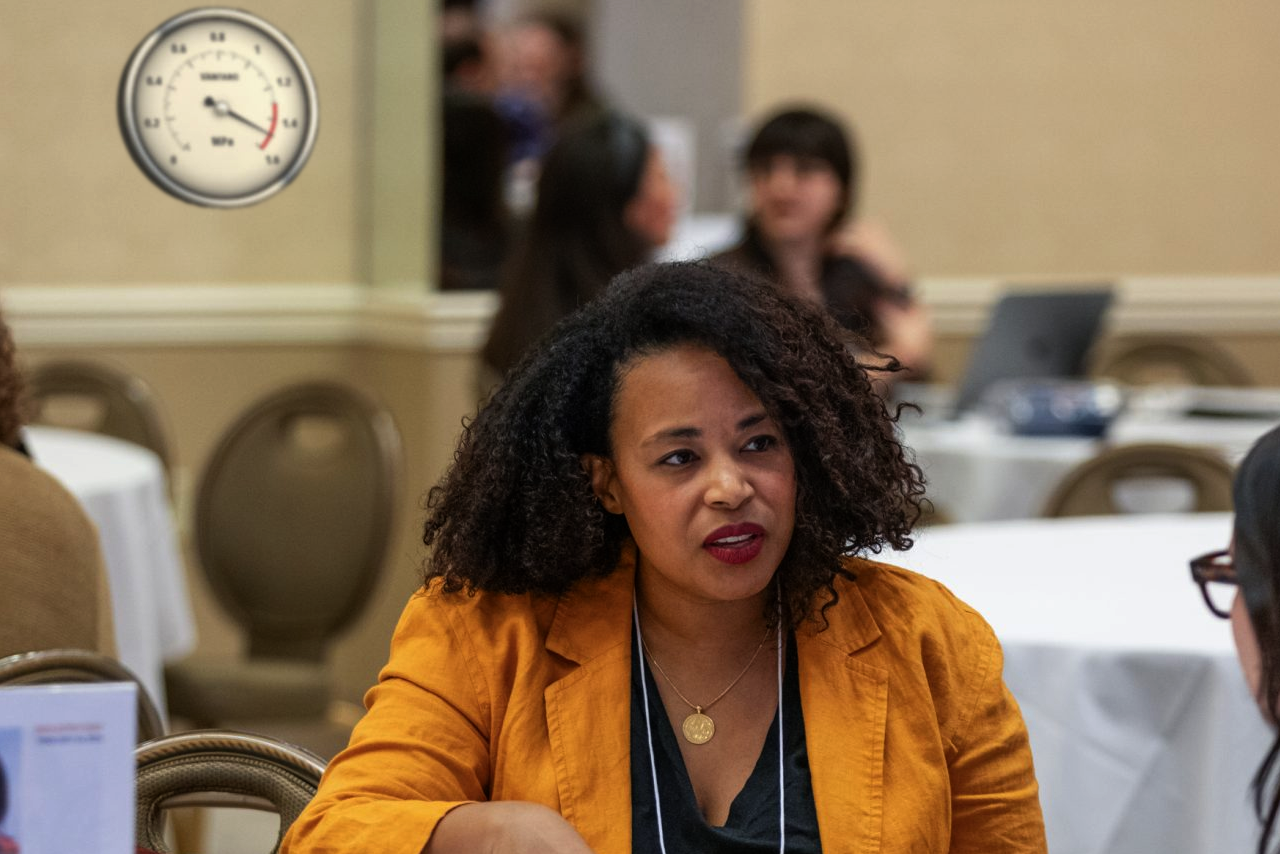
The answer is 1.5 MPa
